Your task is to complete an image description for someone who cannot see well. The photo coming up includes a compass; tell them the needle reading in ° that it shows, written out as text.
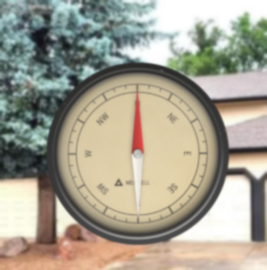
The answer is 0 °
